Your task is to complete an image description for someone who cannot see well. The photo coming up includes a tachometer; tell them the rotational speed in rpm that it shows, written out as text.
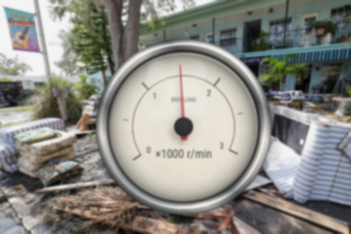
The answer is 1500 rpm
